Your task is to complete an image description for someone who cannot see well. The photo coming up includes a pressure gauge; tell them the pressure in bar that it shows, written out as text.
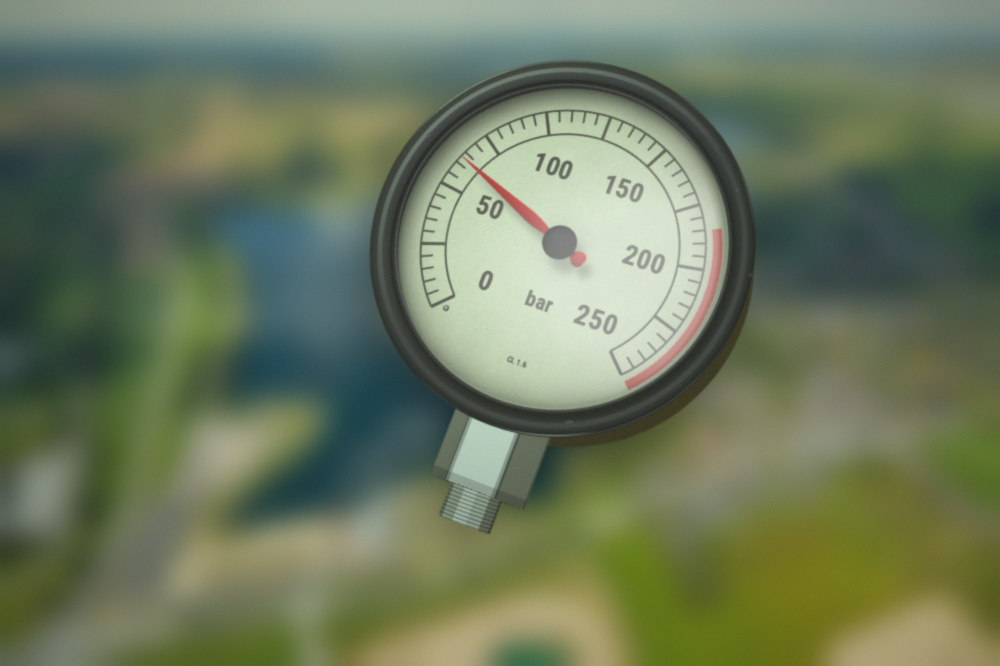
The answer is 62.5 bar
